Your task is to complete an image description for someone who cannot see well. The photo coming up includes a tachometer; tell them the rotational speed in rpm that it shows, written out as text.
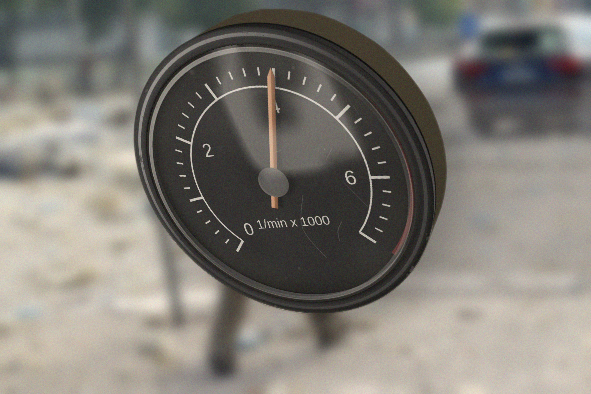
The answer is 4000 rpm
